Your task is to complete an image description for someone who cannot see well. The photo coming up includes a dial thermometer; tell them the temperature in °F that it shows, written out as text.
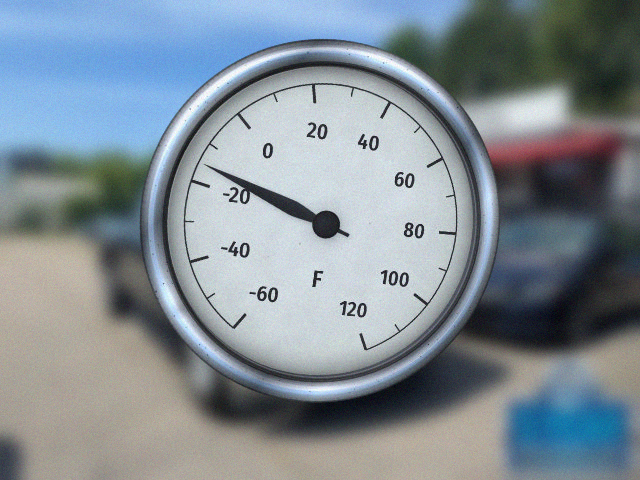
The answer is -15 °F
